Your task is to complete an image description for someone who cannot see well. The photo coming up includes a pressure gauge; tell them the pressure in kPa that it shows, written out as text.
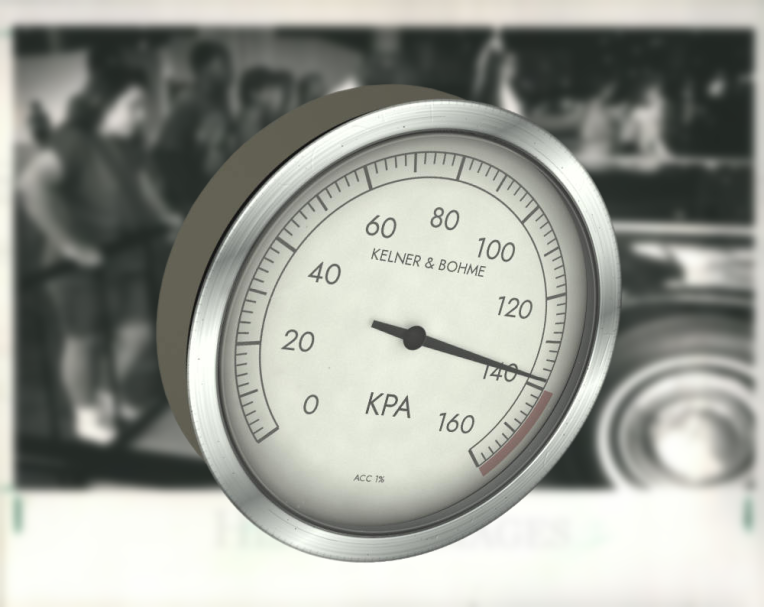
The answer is 138 kPa
